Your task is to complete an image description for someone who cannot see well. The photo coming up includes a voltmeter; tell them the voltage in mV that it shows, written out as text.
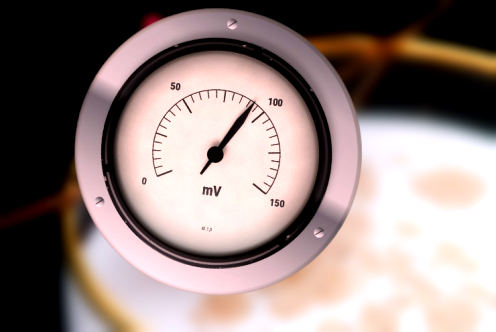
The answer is 92.5 mV
